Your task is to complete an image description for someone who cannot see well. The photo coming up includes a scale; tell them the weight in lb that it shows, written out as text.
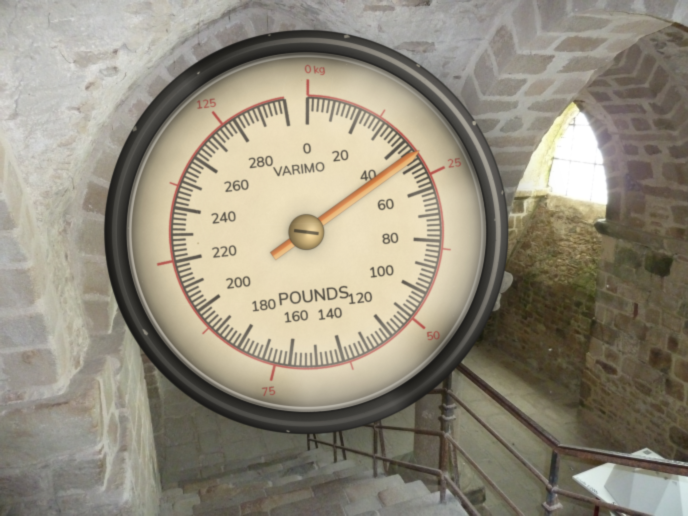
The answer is 46 lb
